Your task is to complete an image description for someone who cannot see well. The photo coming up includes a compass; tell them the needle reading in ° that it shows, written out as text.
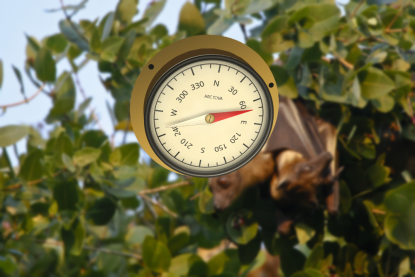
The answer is 70 °
